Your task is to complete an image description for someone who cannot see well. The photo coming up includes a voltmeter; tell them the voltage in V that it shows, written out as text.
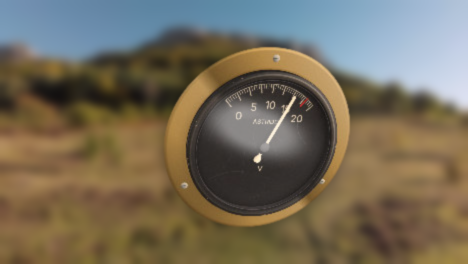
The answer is 15 V
